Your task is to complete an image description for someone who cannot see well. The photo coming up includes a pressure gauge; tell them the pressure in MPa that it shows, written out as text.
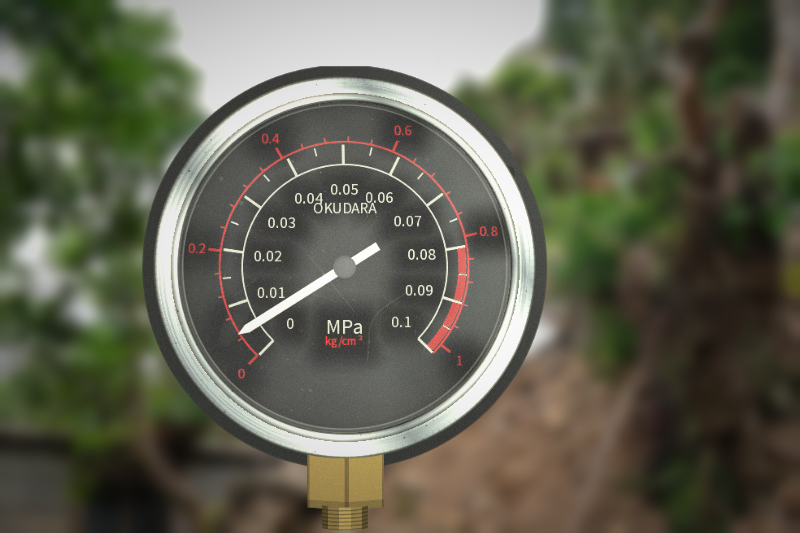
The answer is 0.005 MPa
